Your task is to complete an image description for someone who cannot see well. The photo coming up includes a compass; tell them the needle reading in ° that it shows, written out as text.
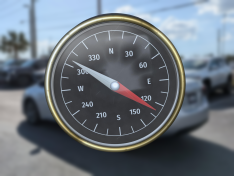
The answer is 127.5 °
